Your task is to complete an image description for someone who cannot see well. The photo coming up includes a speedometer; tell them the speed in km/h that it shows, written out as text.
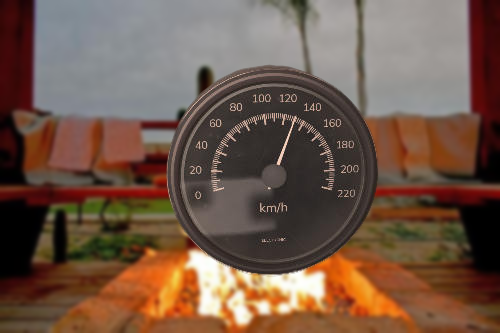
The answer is 130 km/h
